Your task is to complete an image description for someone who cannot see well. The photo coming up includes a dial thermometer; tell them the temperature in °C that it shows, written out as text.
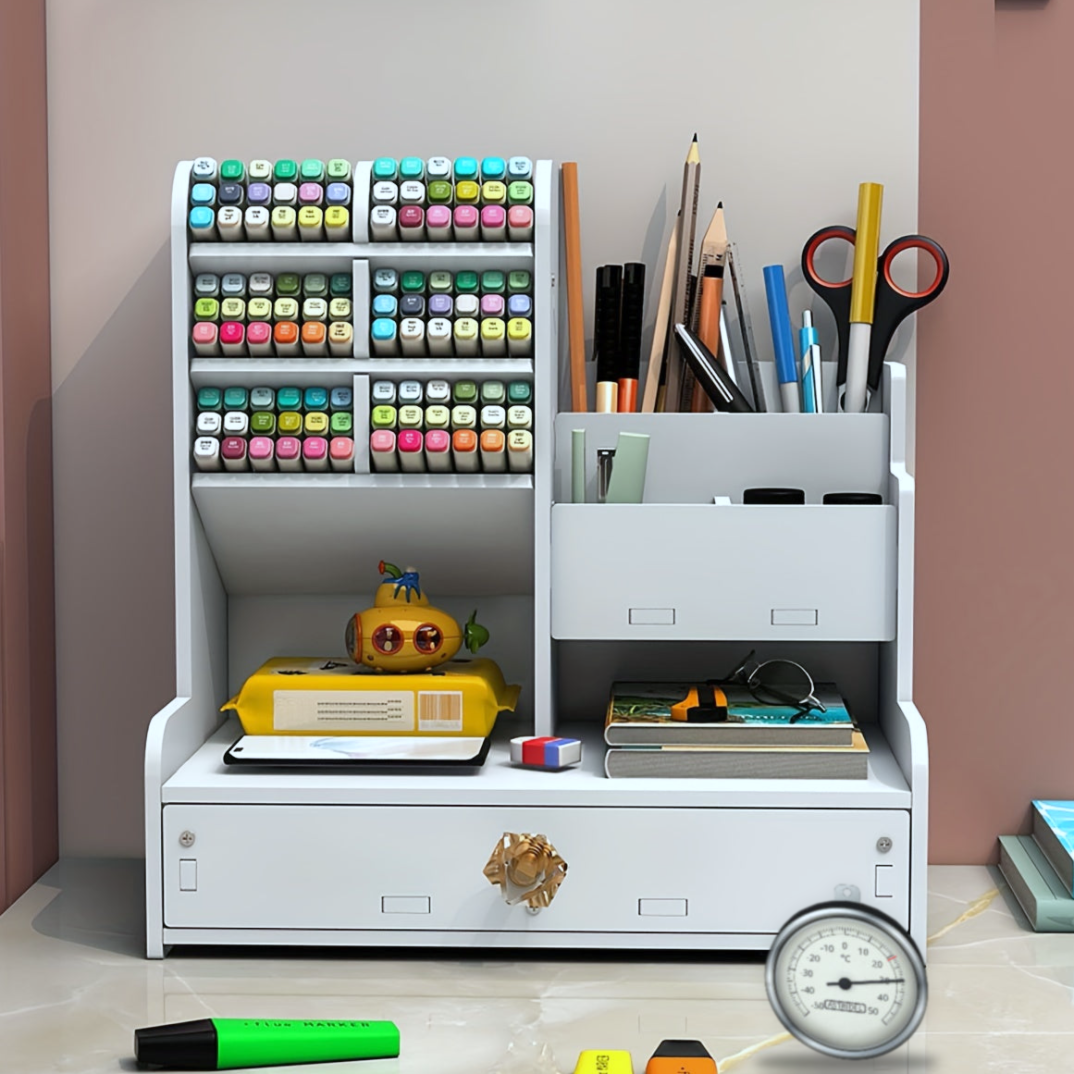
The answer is 30 °C
